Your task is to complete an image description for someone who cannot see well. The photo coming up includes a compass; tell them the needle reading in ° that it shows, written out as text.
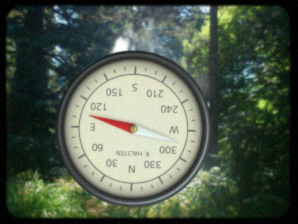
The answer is 105 °
